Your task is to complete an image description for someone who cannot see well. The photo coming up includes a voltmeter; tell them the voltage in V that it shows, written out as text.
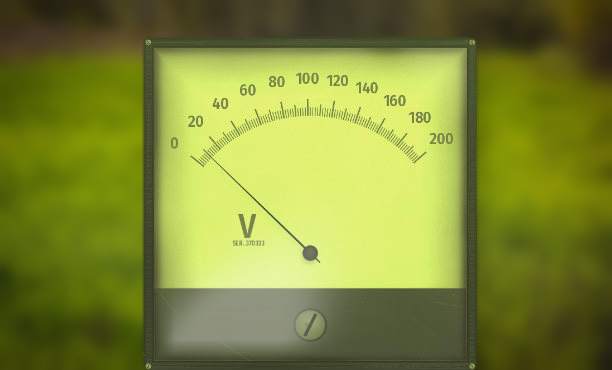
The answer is 10 V
